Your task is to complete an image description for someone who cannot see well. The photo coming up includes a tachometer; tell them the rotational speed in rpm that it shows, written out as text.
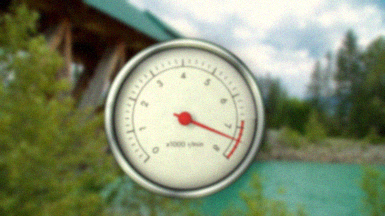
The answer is 7400 rpm
